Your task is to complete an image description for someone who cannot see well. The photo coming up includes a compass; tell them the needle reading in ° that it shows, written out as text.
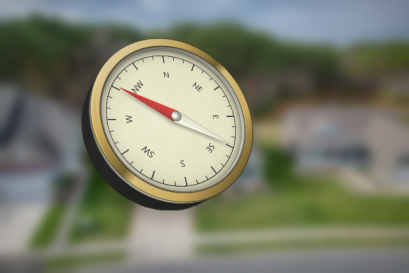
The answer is 300 °
